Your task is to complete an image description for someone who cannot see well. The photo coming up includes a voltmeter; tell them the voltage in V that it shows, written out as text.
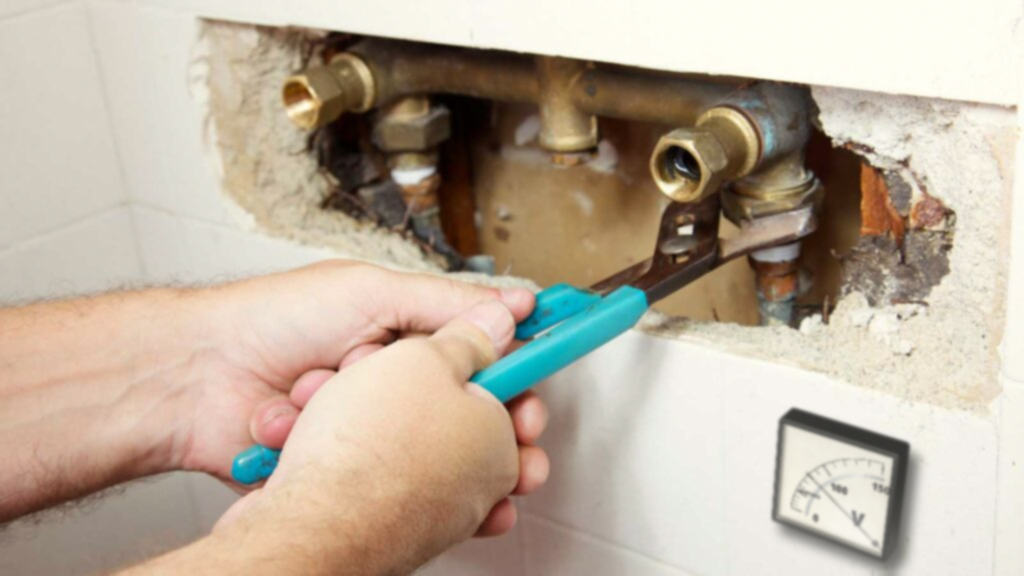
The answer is 80 V
